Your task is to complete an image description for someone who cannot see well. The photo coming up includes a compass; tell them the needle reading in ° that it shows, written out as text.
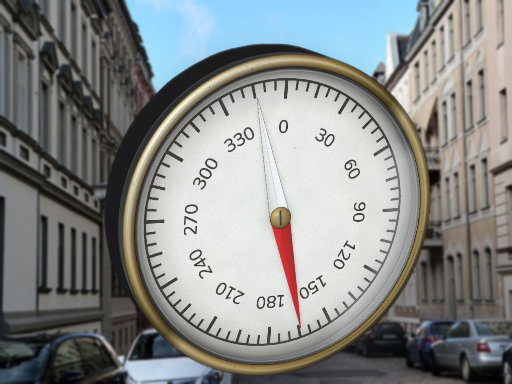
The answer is 165 °
